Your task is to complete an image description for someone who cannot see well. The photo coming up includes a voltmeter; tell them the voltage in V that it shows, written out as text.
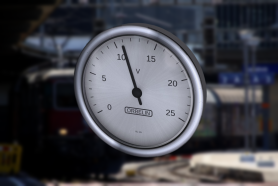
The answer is 11 V
